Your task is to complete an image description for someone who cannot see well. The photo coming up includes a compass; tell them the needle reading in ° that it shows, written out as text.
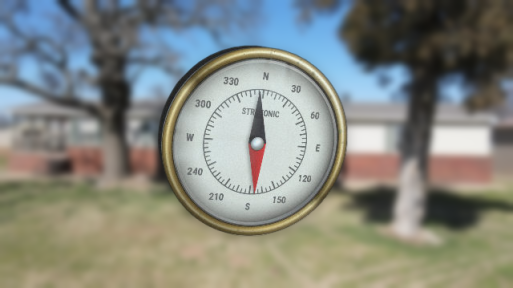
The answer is 175 °
